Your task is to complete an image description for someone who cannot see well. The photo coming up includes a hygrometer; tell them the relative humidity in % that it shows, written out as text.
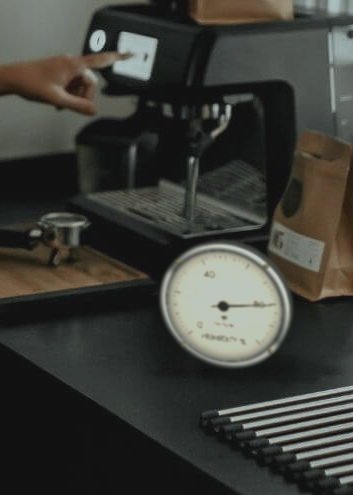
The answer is 80 %
